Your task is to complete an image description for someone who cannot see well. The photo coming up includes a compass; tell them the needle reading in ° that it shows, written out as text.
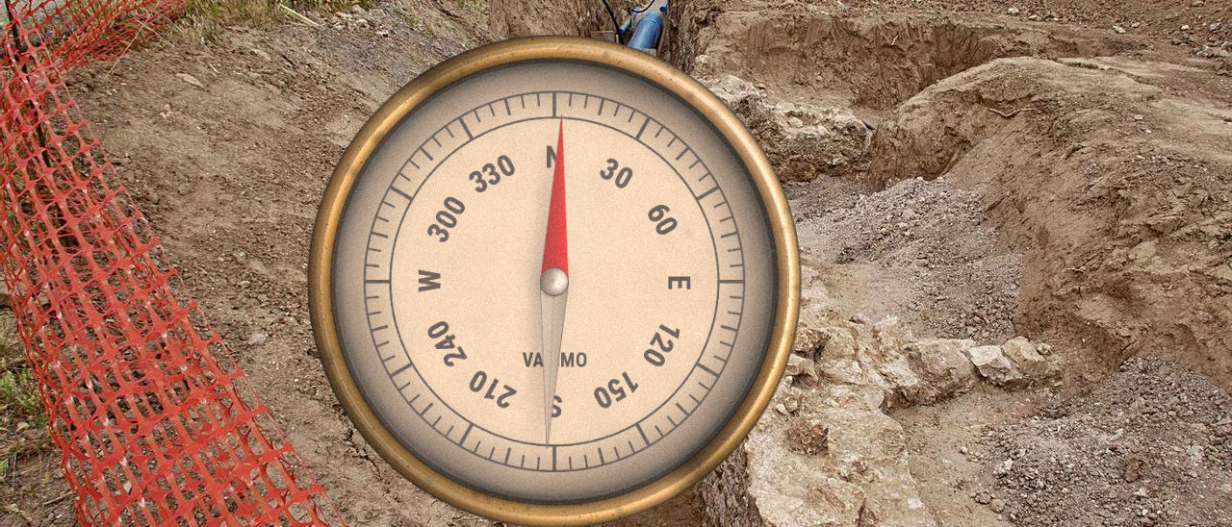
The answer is 2.5 °
